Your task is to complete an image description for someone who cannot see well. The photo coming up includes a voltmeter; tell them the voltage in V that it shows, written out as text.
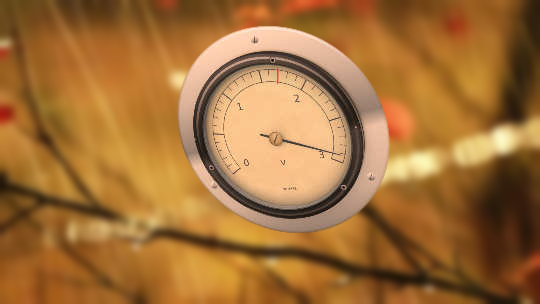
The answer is 2.9 V
